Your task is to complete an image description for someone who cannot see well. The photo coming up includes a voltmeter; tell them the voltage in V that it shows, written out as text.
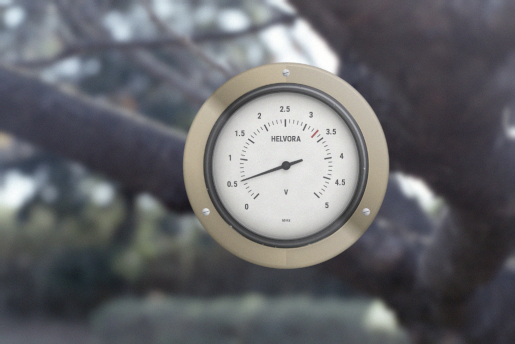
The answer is 0.5 V
